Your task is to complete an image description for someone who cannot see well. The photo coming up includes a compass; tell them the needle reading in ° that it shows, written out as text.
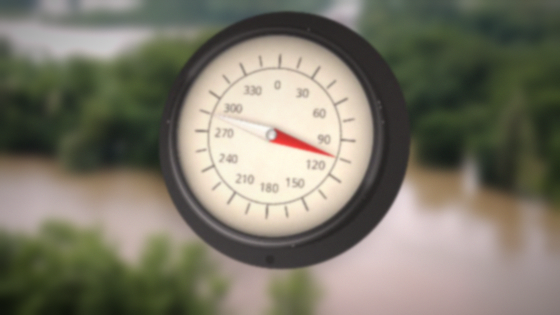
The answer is 105 °
